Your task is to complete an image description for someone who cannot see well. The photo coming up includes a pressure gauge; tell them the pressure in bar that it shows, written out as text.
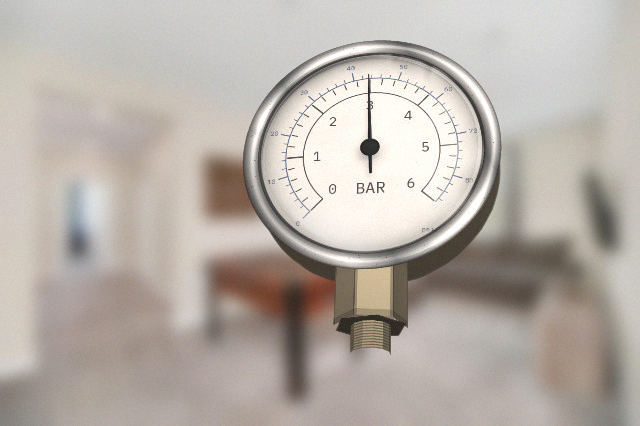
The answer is 3 bar
